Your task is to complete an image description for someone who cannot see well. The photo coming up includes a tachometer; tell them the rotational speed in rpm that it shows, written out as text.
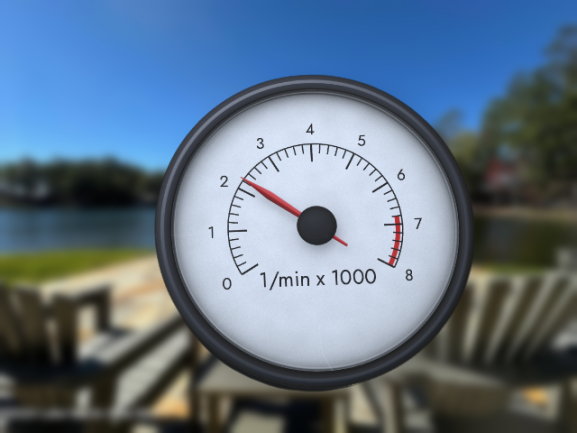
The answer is 2200 rpm
